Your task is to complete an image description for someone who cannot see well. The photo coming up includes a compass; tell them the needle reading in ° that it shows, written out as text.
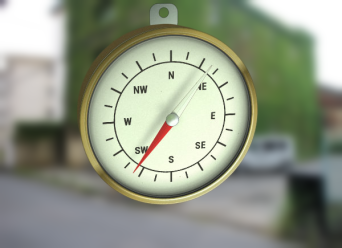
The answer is 217.5 °
